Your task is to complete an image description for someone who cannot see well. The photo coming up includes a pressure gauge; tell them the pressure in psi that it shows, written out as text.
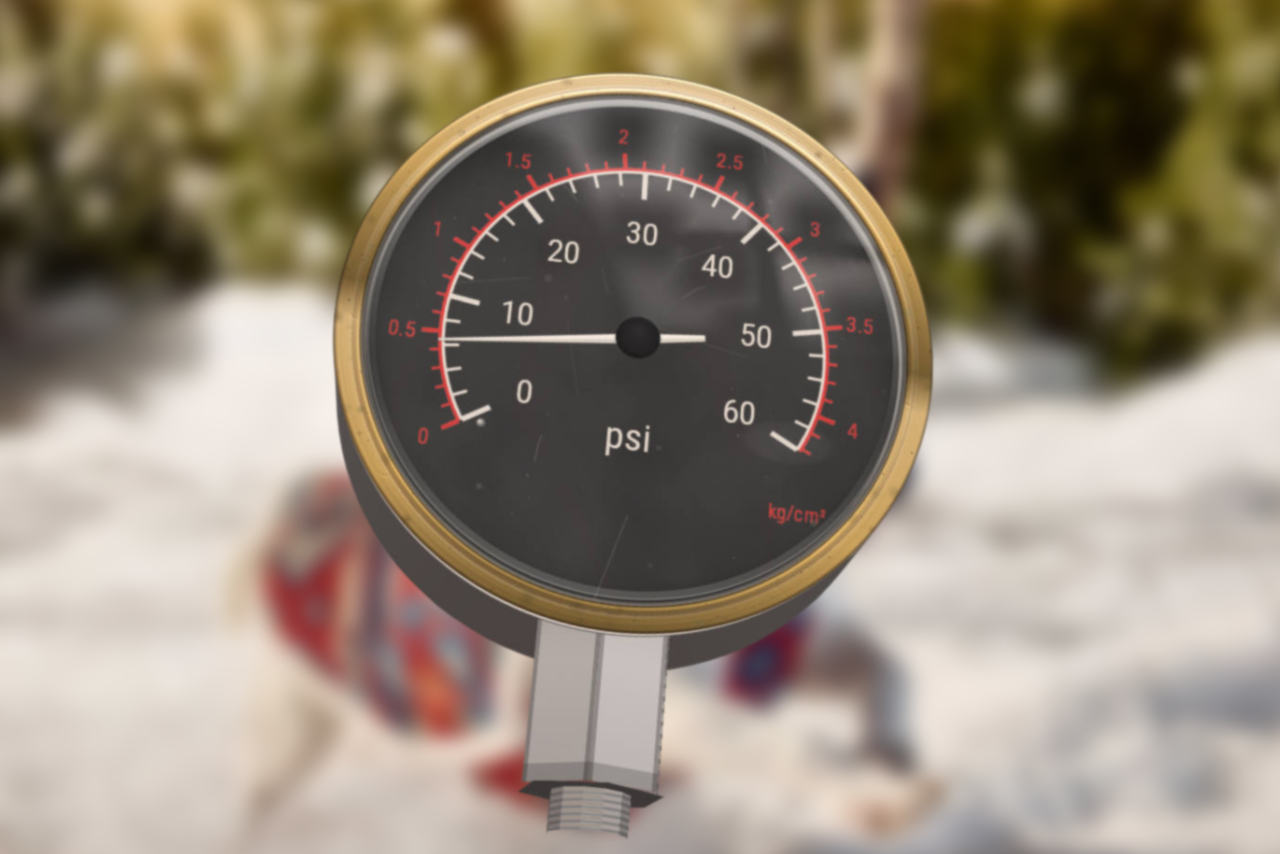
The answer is 6 psi
